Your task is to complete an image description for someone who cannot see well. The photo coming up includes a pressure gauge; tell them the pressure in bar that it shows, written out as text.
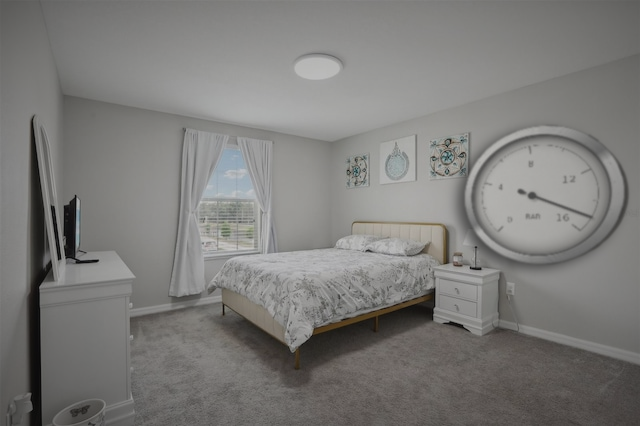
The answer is 15 bar
